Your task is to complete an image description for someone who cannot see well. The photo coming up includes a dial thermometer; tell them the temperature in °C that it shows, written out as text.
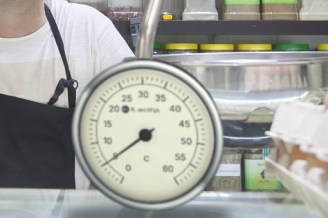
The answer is 5 °C
